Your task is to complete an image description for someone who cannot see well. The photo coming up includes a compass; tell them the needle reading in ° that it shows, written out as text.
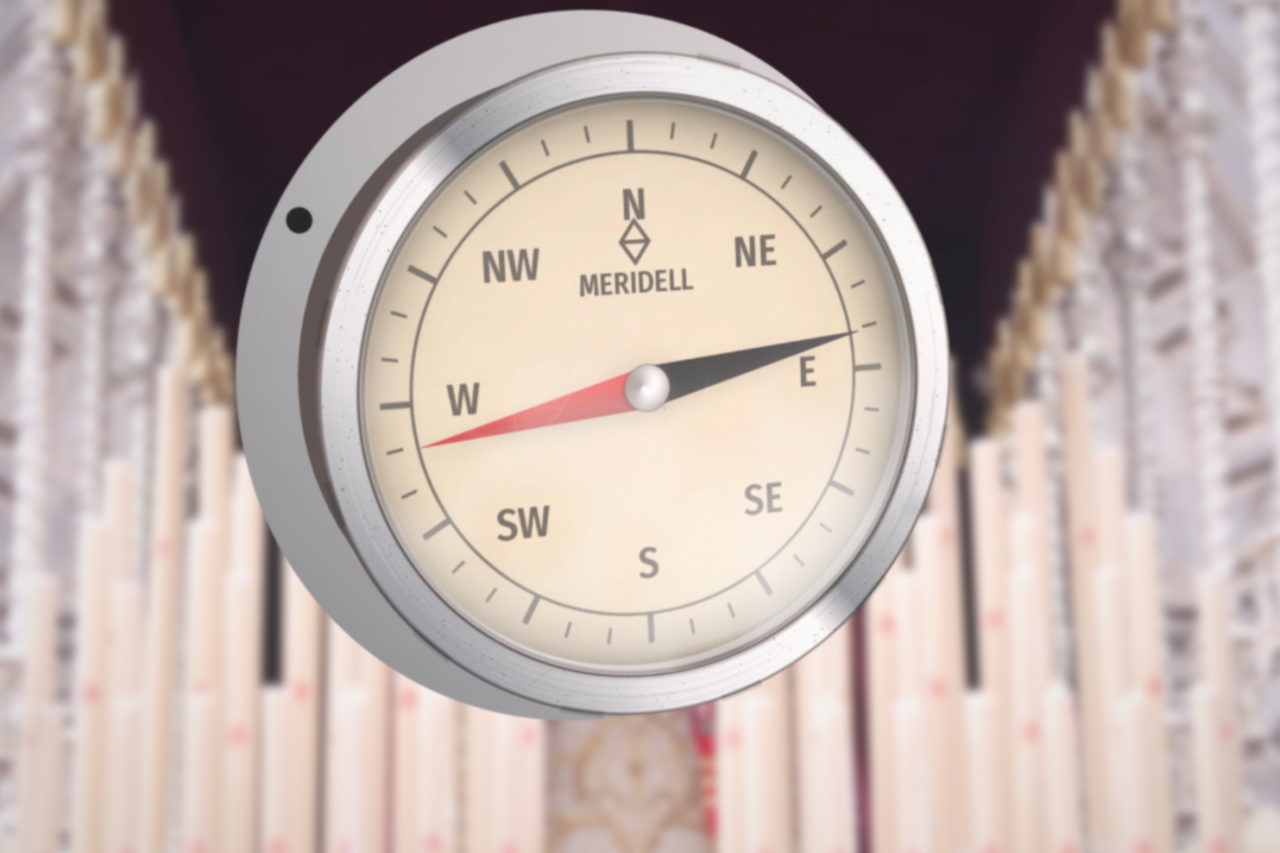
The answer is 260 °
